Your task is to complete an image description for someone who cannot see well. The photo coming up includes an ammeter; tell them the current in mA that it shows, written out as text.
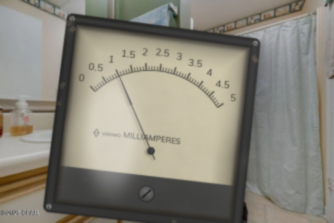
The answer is 1 mA
